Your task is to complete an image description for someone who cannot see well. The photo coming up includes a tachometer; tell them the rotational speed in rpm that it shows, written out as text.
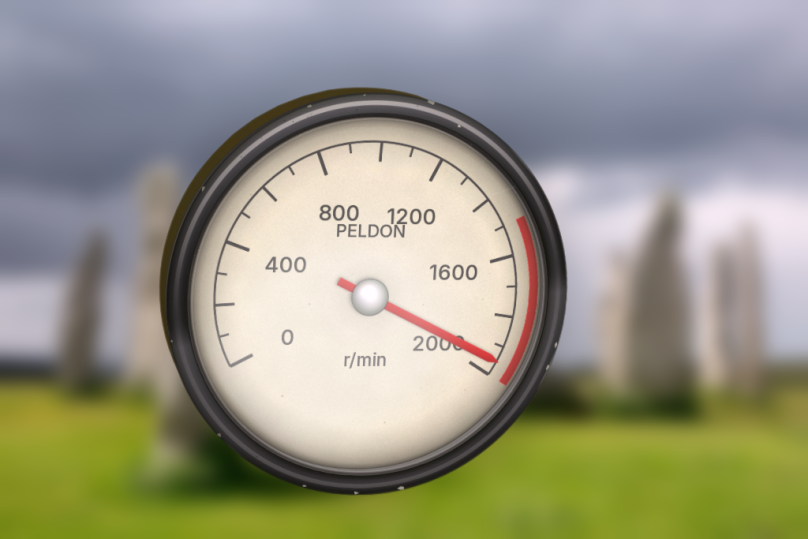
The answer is 1950 rpm
